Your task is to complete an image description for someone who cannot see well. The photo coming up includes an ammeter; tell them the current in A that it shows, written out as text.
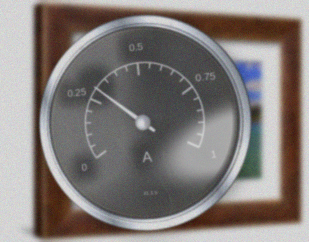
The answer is 0.3 A
